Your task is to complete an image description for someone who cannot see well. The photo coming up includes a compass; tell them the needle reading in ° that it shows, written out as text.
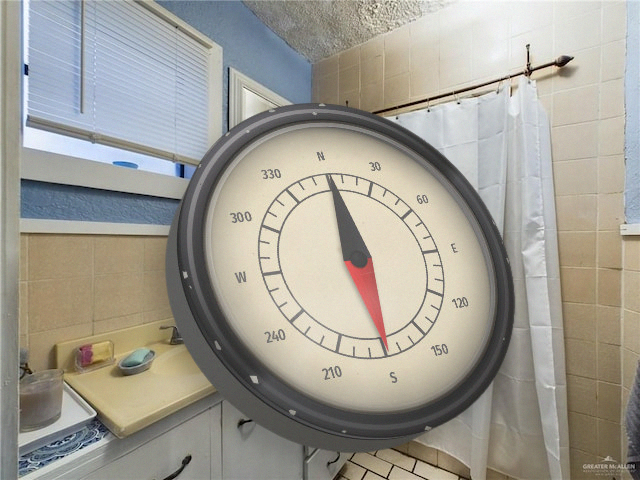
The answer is 180 °
